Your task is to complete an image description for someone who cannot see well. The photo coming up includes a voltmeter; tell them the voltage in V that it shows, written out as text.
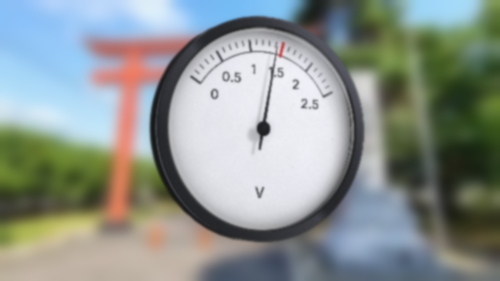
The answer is 1.4 V
